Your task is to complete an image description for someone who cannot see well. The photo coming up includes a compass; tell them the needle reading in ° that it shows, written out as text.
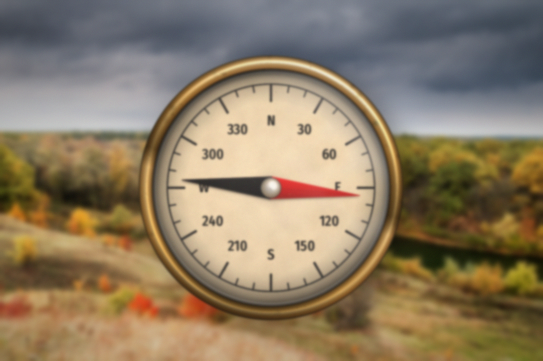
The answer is 95 °
